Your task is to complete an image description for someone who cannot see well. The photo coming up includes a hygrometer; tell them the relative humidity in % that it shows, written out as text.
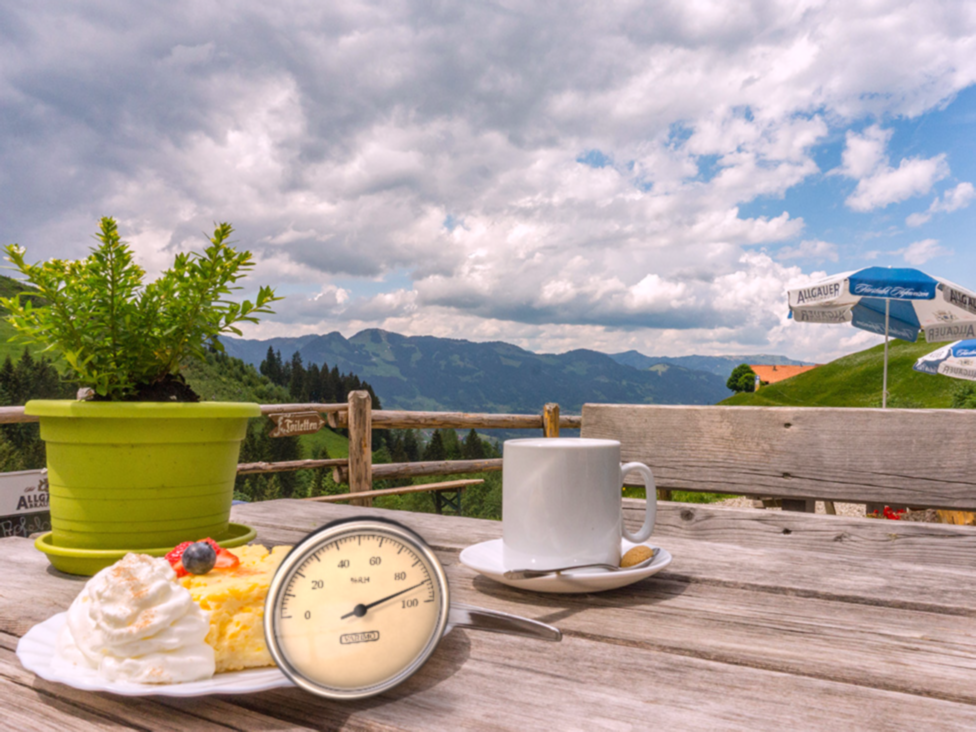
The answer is 90 %
